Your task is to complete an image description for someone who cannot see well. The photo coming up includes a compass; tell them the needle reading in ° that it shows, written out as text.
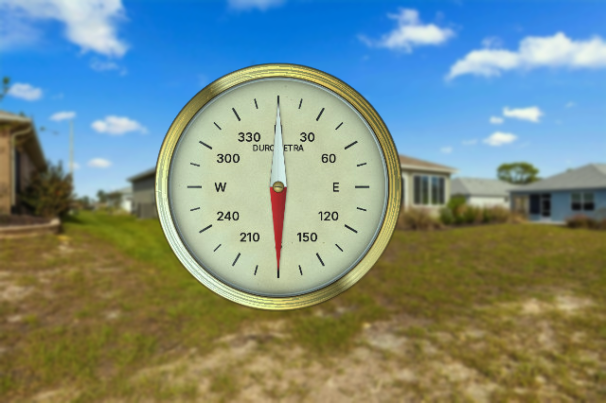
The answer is 180 °
